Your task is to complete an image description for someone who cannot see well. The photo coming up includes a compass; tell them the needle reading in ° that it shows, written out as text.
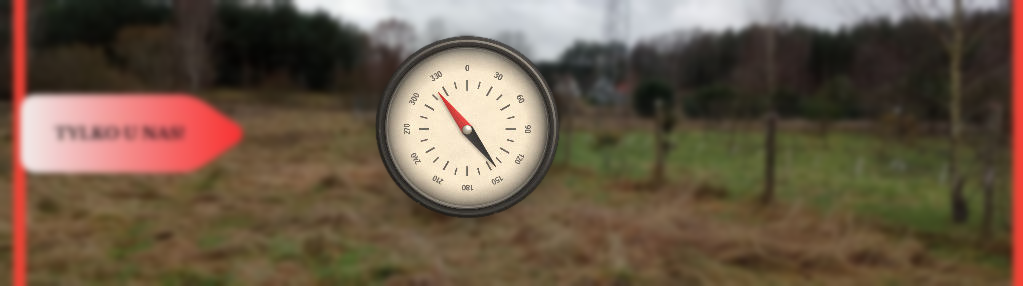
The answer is 322.5 °
